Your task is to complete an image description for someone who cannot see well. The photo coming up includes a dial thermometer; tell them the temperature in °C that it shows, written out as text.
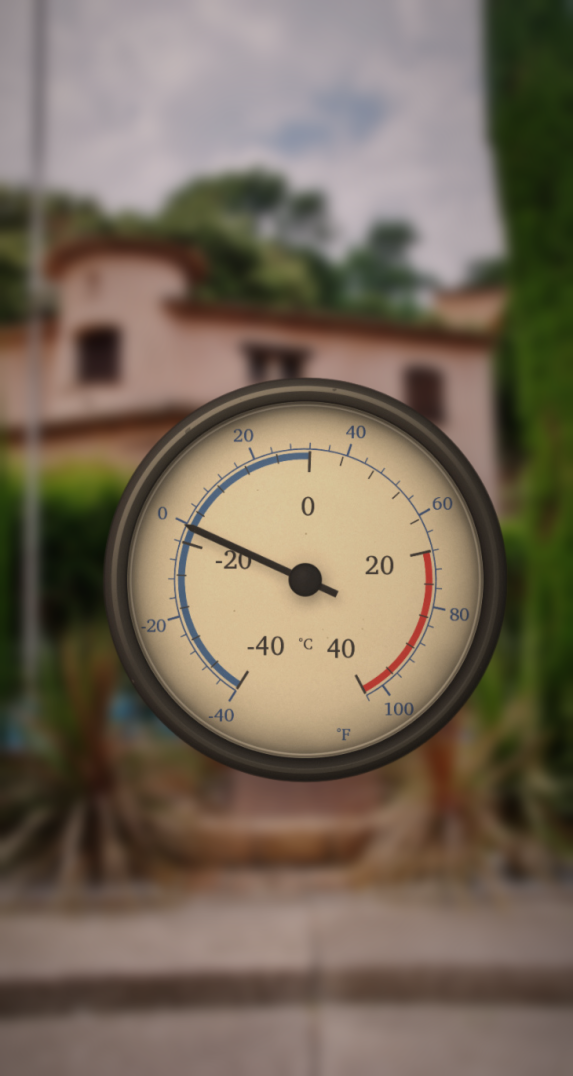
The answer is -18 °C
